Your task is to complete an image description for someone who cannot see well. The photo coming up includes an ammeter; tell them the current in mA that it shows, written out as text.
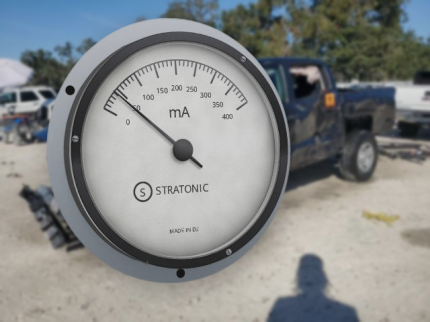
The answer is 40 mA
